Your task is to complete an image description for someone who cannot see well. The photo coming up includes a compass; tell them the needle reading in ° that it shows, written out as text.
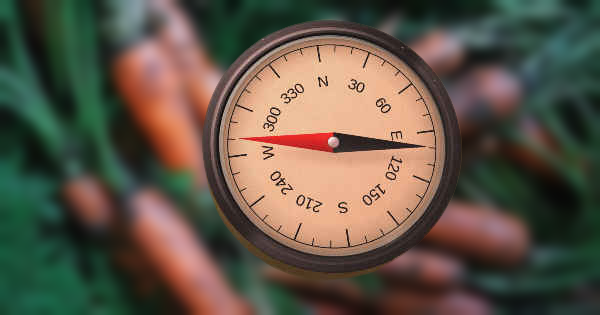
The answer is 280 °
